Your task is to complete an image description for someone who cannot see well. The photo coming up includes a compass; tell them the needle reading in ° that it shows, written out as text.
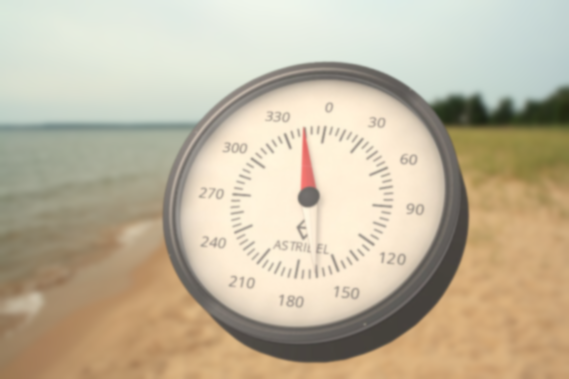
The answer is 345 °
